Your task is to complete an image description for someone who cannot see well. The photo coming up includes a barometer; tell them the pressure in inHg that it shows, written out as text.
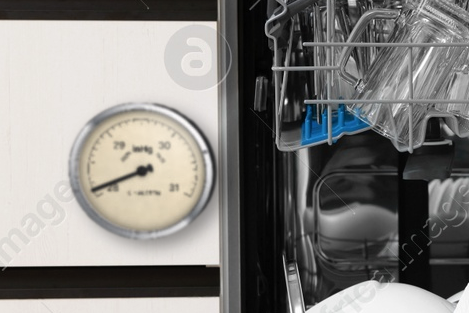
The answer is 28.1 inHg
